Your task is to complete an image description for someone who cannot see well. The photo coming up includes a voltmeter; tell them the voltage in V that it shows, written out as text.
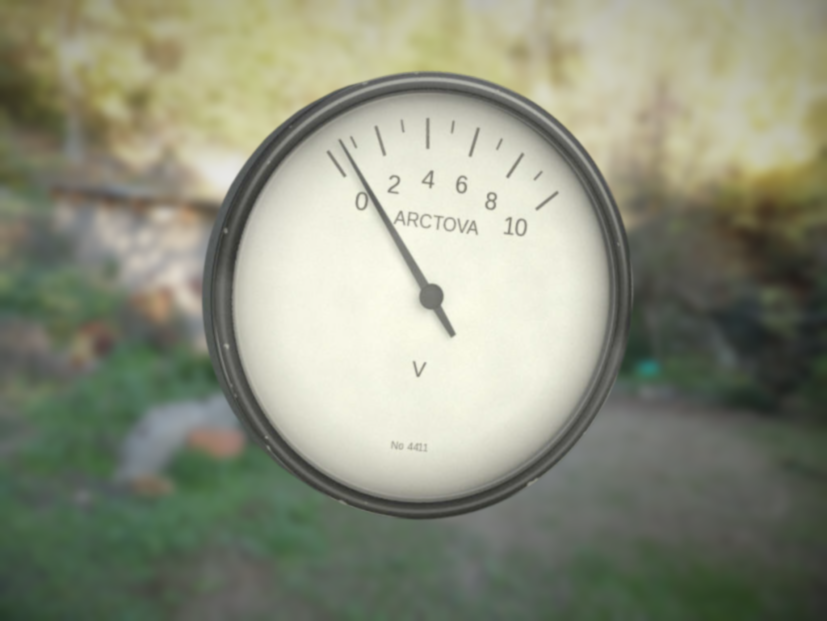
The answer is 0.5 V
